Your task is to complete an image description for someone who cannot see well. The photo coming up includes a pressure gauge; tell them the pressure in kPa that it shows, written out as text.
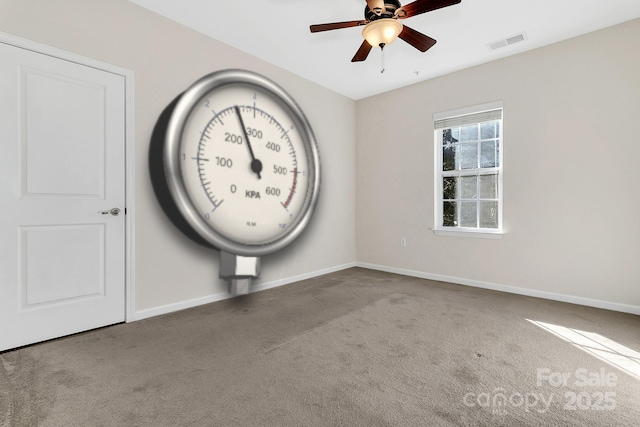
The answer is 250 kPa
